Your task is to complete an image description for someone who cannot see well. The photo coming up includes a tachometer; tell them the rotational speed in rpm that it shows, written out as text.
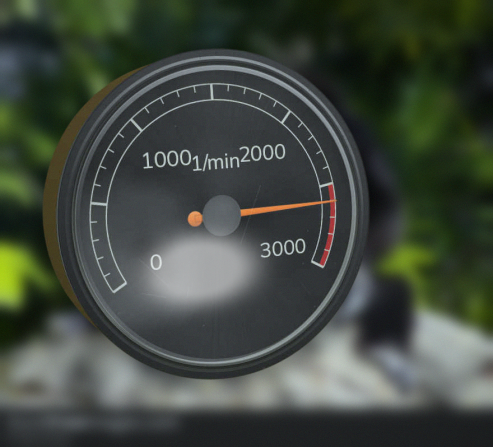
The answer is 2600 rpm
